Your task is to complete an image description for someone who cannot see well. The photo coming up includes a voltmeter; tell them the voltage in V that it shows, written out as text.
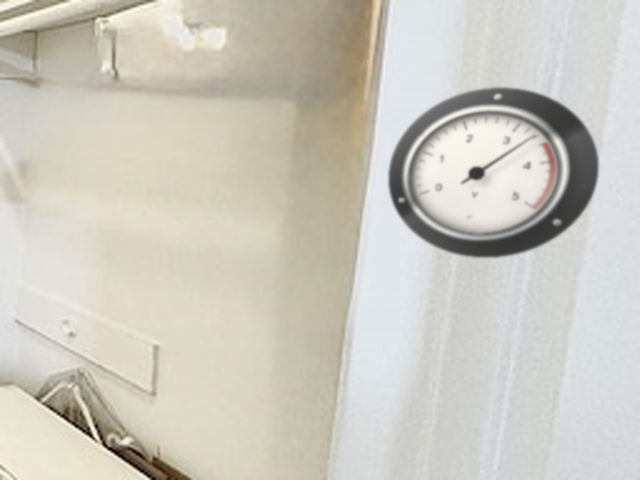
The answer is 3.4 V
